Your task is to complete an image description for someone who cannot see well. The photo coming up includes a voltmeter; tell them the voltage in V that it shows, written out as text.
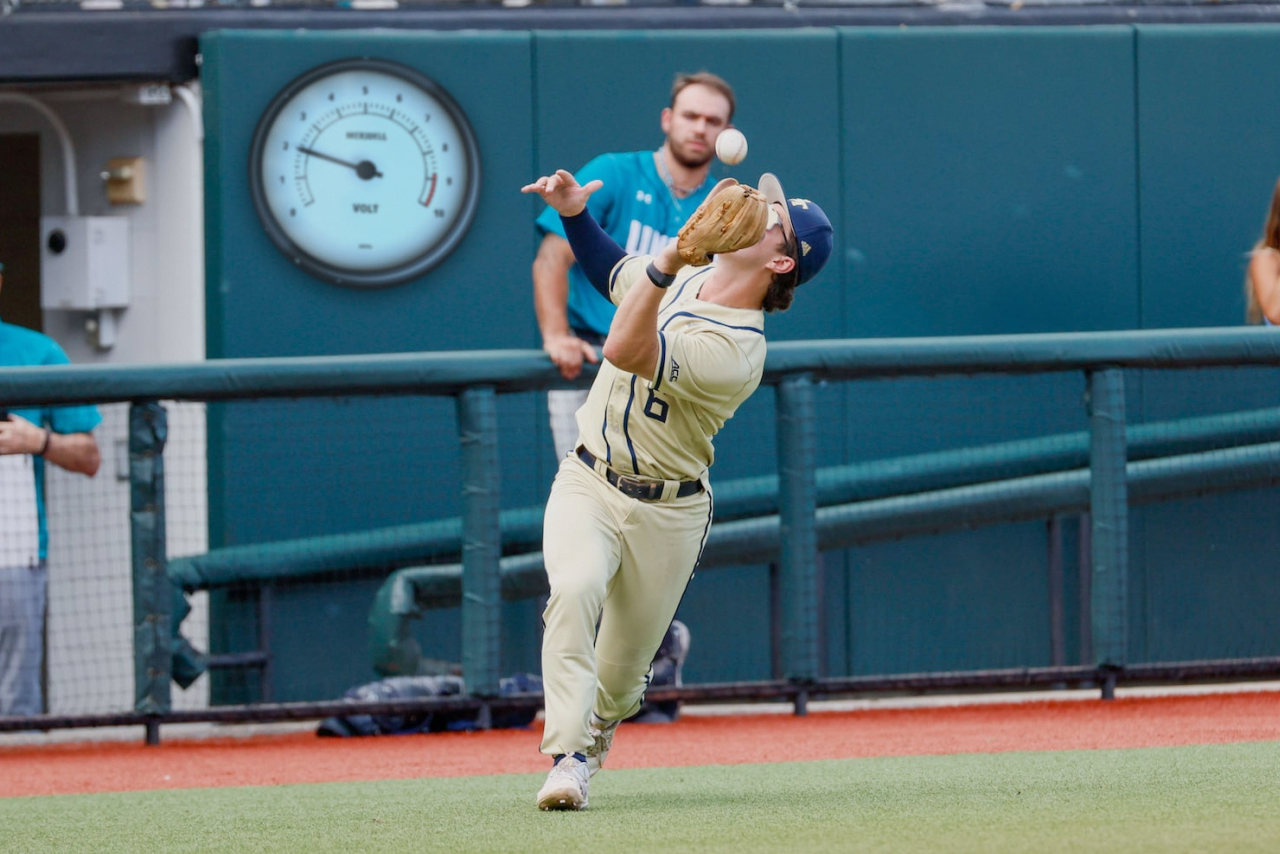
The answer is 2 V
